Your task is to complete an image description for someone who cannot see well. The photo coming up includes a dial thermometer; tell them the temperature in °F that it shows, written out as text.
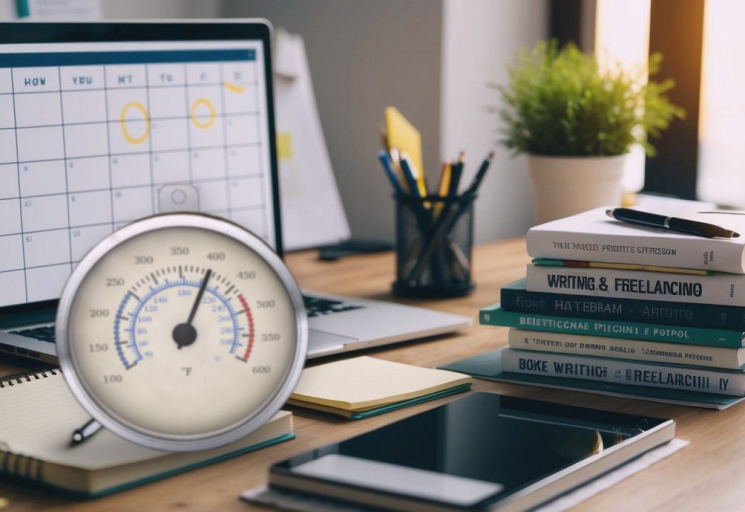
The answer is 400 °F
